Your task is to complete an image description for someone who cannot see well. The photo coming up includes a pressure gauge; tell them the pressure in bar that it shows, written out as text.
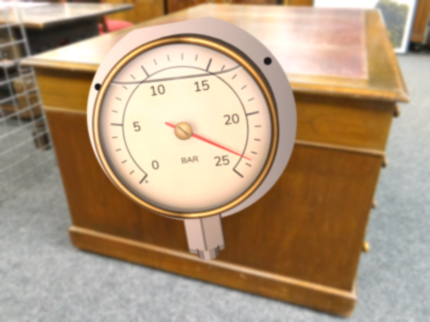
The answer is 23.5 bar
